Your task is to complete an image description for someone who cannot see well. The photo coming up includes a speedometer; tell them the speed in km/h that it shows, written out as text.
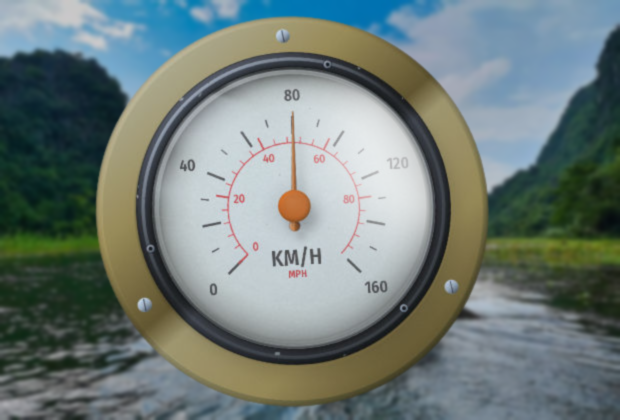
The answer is 80 km/h
